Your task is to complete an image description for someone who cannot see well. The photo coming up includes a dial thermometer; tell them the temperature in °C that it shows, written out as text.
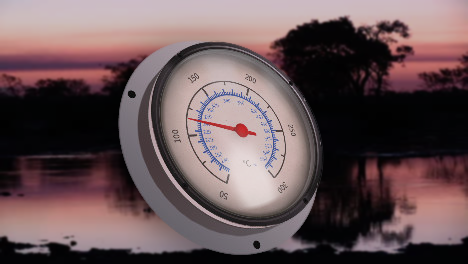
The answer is 112.5 °C
